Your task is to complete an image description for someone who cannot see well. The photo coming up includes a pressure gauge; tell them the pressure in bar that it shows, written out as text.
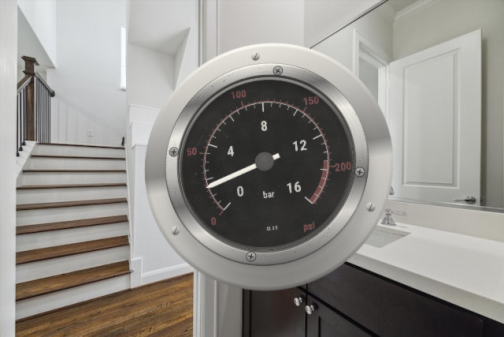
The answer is 1.5 bar
